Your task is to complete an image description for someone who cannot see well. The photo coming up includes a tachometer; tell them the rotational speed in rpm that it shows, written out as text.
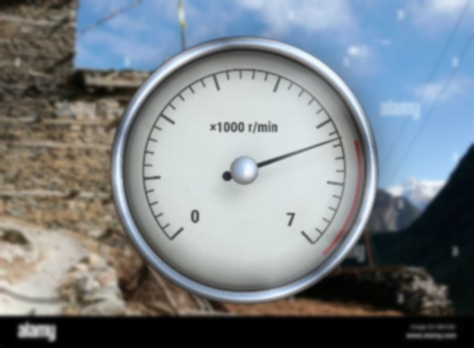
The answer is 5300 rpm
